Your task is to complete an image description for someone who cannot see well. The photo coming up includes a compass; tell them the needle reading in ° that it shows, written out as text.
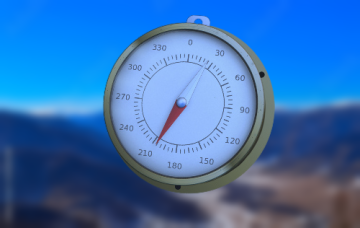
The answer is 205 °
